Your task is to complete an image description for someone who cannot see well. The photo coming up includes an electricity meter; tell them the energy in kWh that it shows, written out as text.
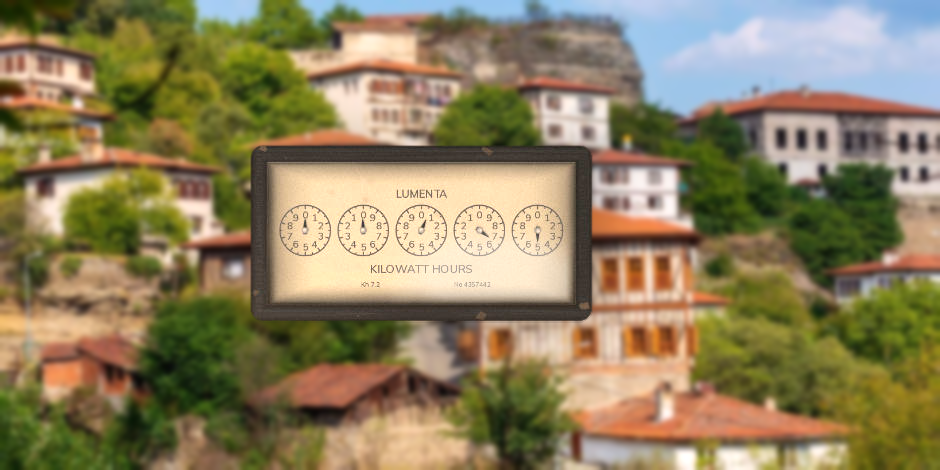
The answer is 65 kWh
